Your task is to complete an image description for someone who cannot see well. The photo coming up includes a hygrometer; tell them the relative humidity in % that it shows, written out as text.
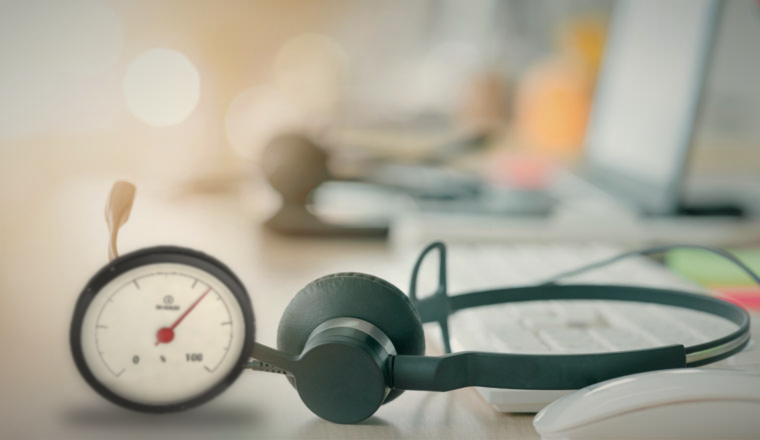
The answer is 65 %
